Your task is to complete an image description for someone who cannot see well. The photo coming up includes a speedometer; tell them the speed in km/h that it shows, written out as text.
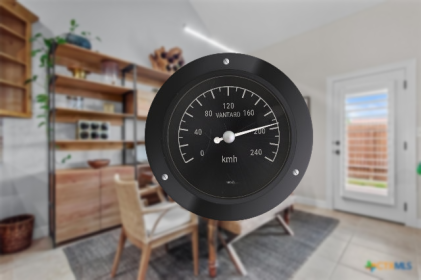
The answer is 195 km/h
